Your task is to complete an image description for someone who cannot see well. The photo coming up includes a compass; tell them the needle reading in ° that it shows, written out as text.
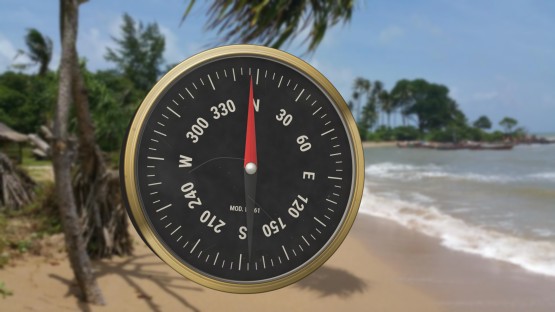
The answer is 355 °
